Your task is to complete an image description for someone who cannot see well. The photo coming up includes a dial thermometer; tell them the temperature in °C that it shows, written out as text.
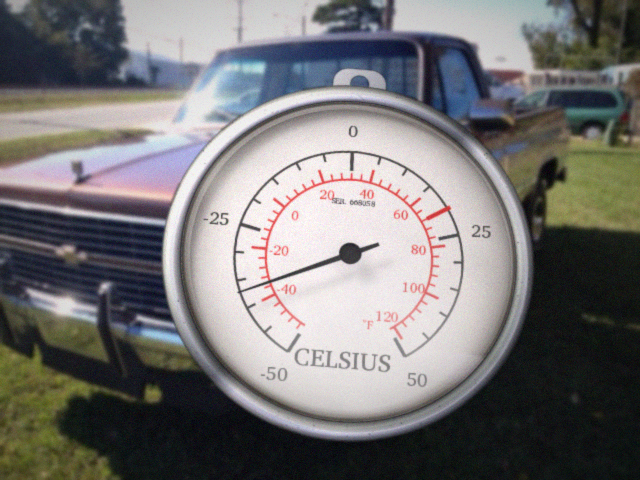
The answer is -37.5 °C
